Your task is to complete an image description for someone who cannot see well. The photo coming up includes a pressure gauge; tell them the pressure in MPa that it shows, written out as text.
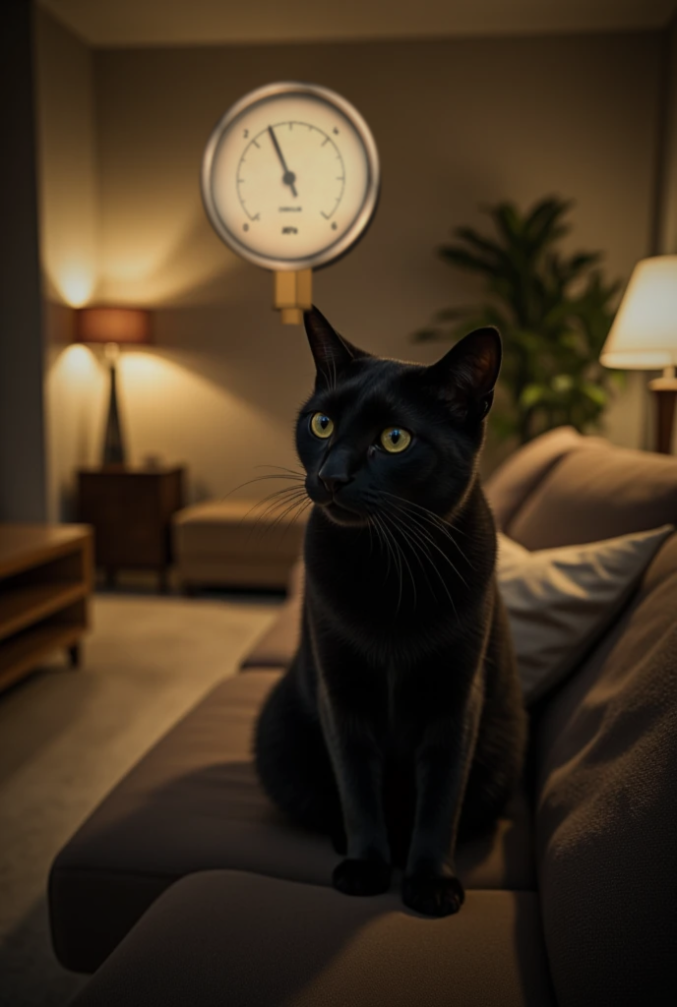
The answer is 2.5 MPa
